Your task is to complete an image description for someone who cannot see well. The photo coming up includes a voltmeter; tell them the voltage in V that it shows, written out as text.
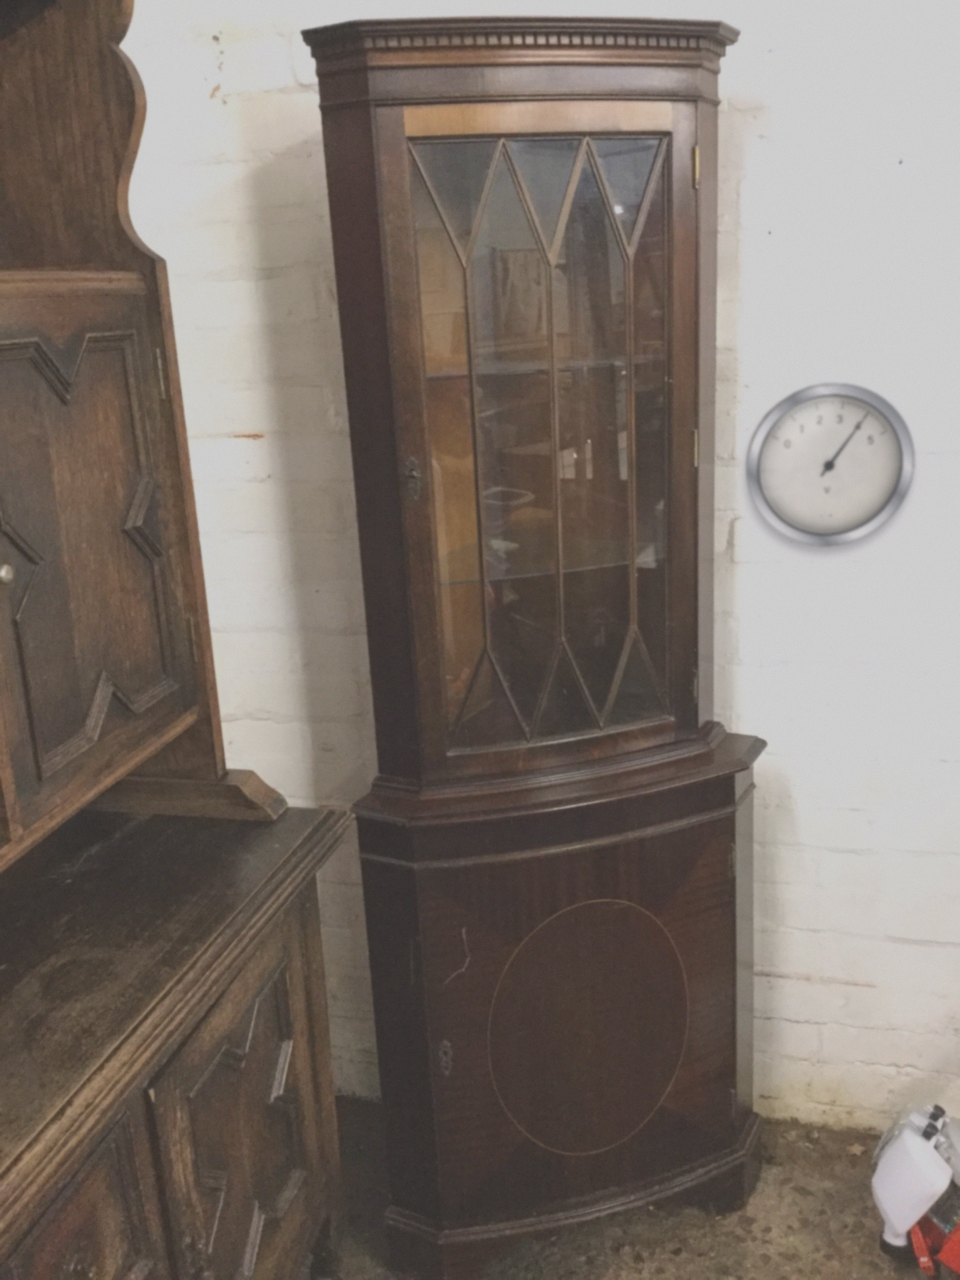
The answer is 4 V
